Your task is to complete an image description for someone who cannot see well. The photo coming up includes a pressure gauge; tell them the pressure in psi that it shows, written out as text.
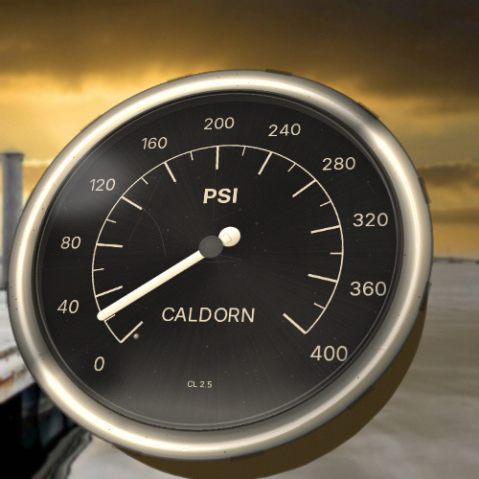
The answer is 20 psi
